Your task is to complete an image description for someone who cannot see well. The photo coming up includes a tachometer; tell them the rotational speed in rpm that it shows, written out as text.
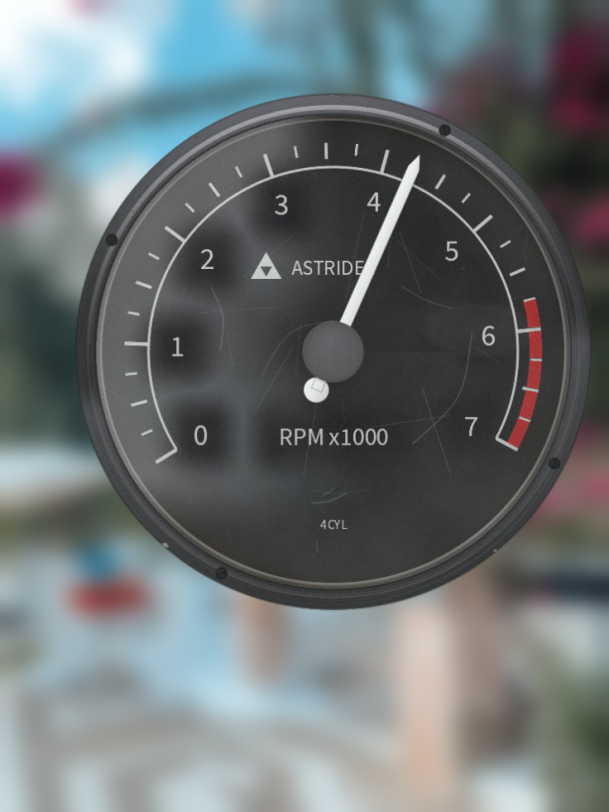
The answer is 4250 rpm
